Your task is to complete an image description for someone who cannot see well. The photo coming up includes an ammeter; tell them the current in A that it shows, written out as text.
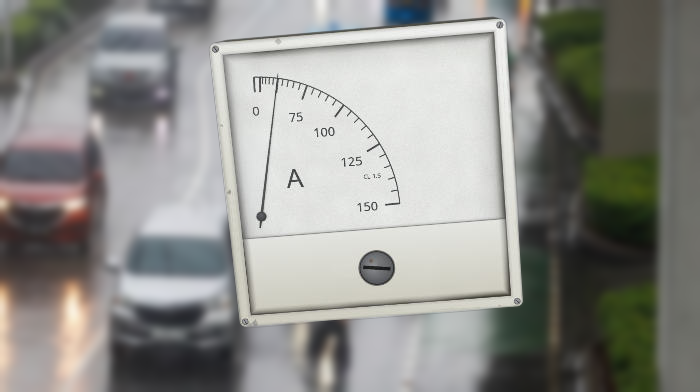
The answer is 50 A
